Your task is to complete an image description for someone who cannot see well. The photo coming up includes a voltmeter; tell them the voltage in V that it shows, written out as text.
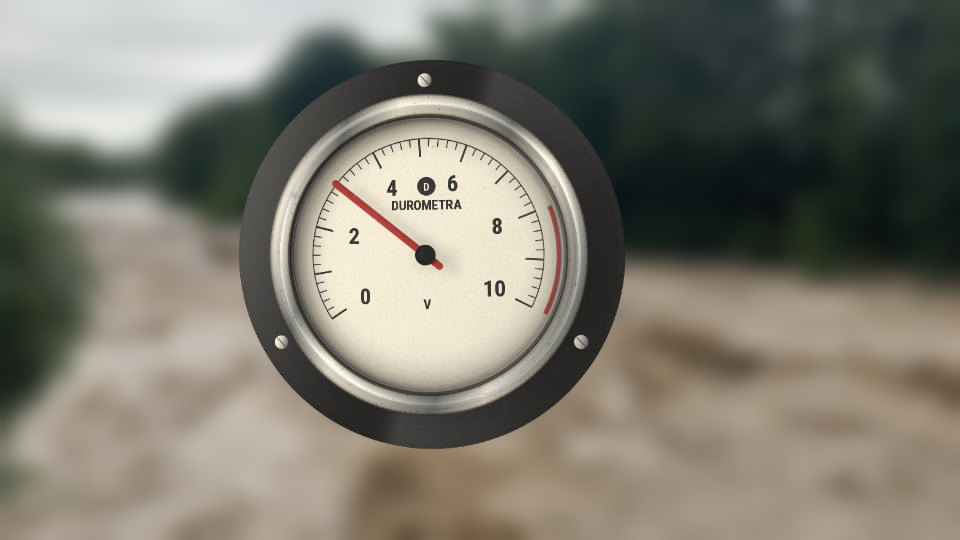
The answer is 3 V
